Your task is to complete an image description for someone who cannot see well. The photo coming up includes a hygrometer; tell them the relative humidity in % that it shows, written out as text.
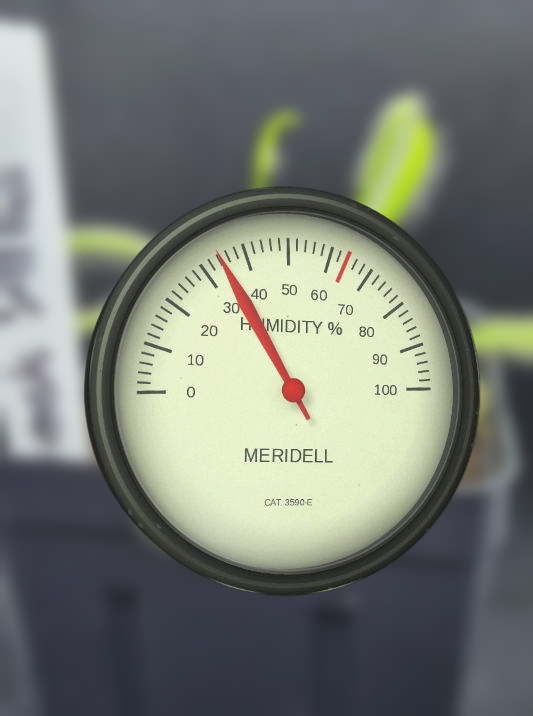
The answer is 34 %
